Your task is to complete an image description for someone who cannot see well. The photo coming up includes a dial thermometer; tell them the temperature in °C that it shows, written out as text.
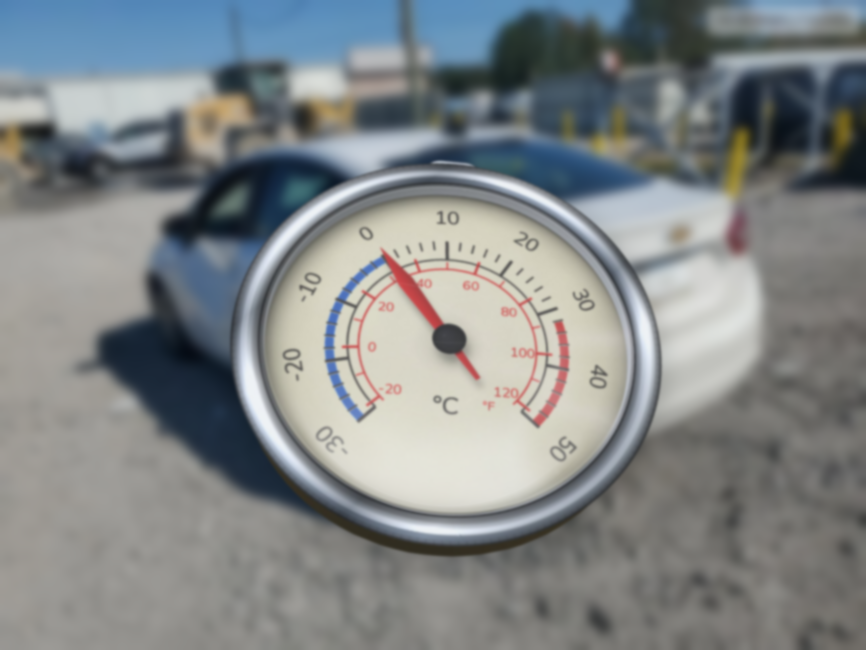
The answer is 0 °C
